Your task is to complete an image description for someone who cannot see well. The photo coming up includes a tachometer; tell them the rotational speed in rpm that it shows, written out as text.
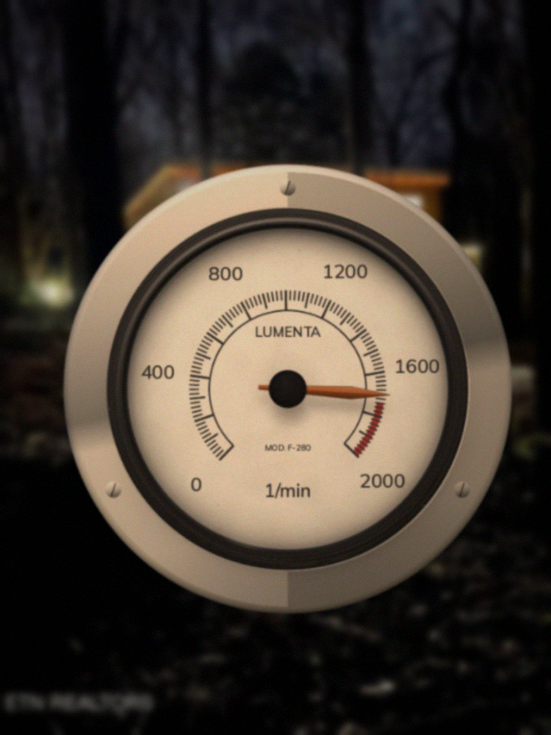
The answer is 1700 rpm
